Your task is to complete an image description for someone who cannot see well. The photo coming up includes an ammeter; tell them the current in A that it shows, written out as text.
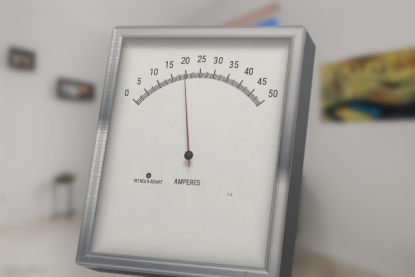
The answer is 20 A
